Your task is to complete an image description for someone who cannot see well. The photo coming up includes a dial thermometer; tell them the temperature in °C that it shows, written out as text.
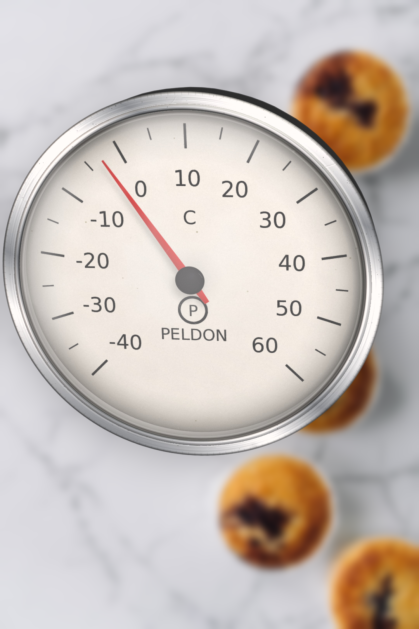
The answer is -2.5 °C
